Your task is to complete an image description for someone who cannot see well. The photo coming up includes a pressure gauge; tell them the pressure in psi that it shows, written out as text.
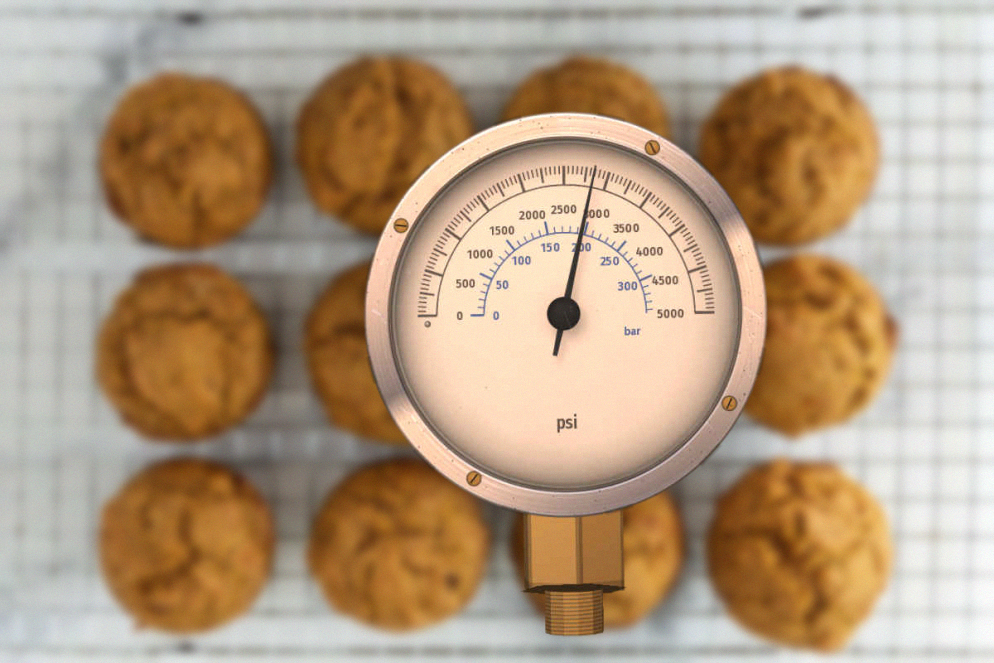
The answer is 2850 psi
